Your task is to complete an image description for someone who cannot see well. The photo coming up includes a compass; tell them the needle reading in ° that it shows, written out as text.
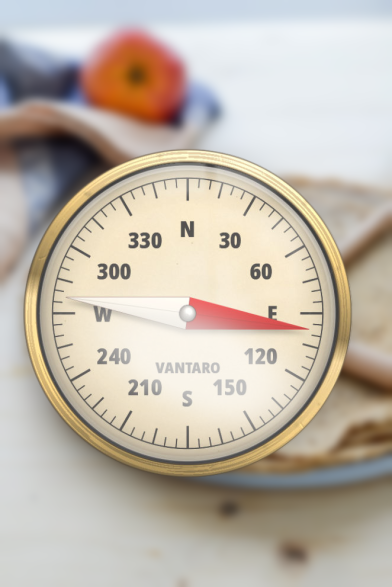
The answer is 97.5 °
